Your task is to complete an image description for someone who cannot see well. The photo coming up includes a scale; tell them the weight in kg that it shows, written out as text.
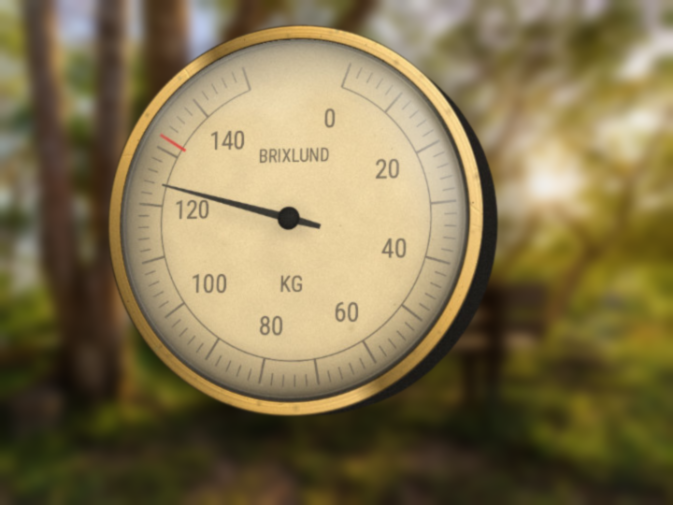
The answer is 124 kg
